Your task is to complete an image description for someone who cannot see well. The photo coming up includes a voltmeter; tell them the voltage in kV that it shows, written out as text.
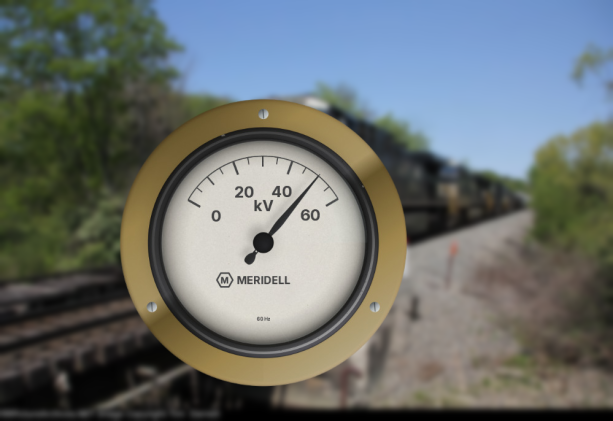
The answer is 50 kV
